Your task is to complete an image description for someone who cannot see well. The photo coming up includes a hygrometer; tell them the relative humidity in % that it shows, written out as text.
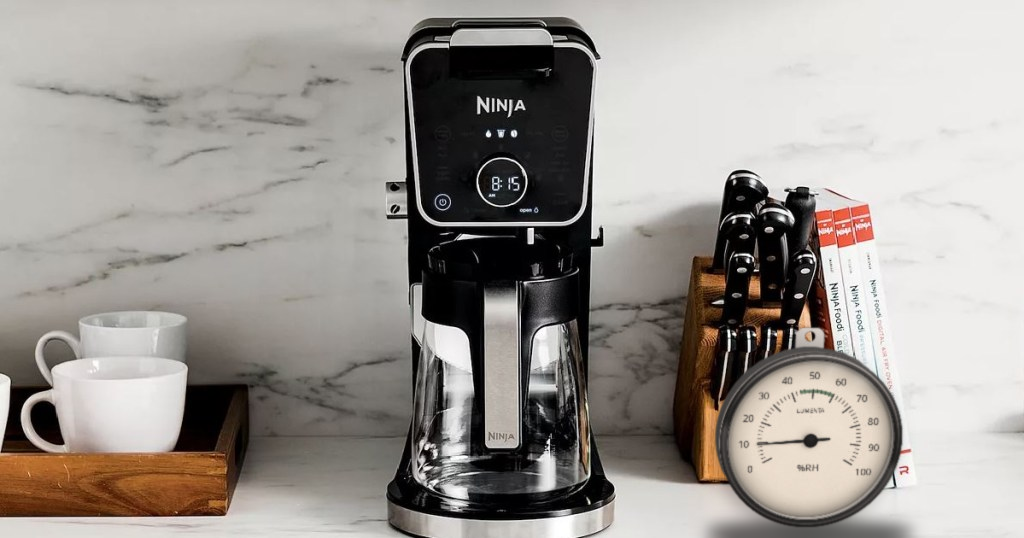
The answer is 10 %
